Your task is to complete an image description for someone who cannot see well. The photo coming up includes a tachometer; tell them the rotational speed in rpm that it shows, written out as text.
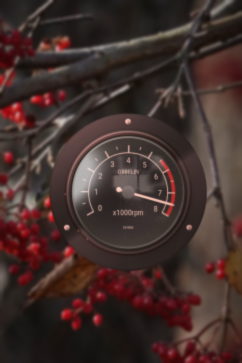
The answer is 7500 rpm
